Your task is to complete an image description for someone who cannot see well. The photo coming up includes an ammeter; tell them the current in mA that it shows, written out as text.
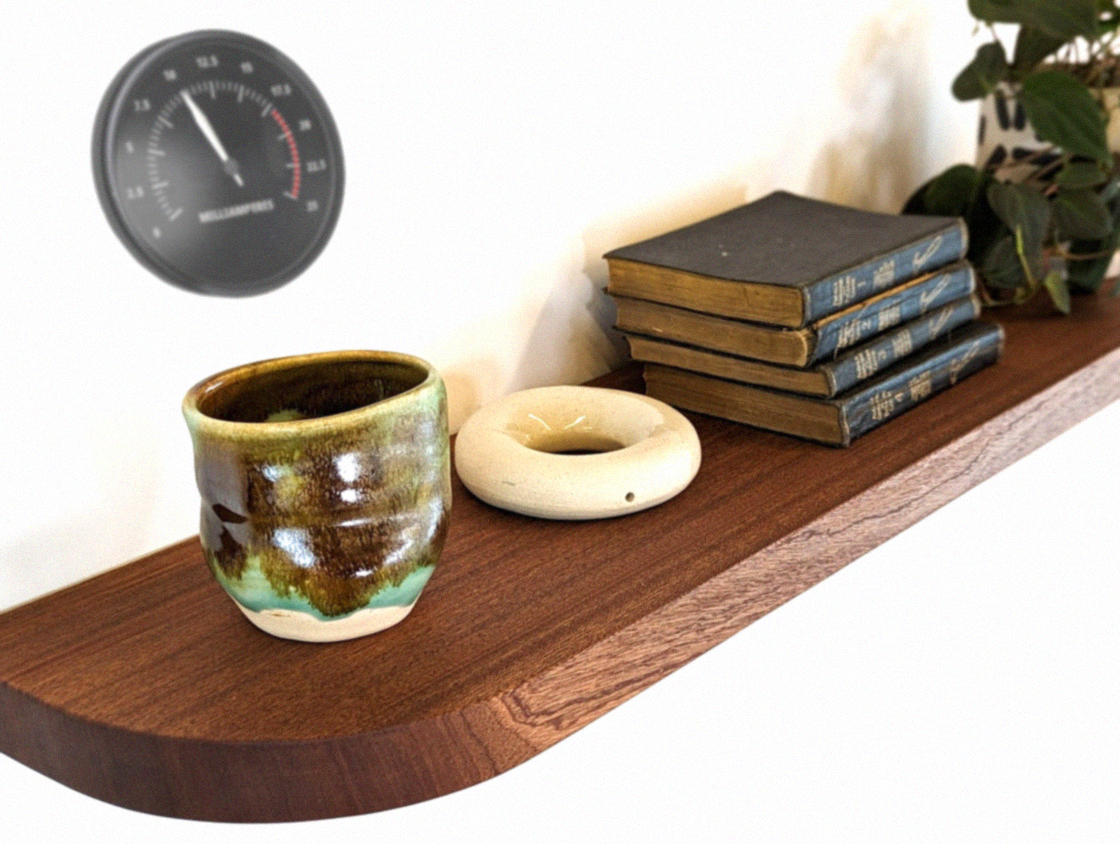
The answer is 10 mA
